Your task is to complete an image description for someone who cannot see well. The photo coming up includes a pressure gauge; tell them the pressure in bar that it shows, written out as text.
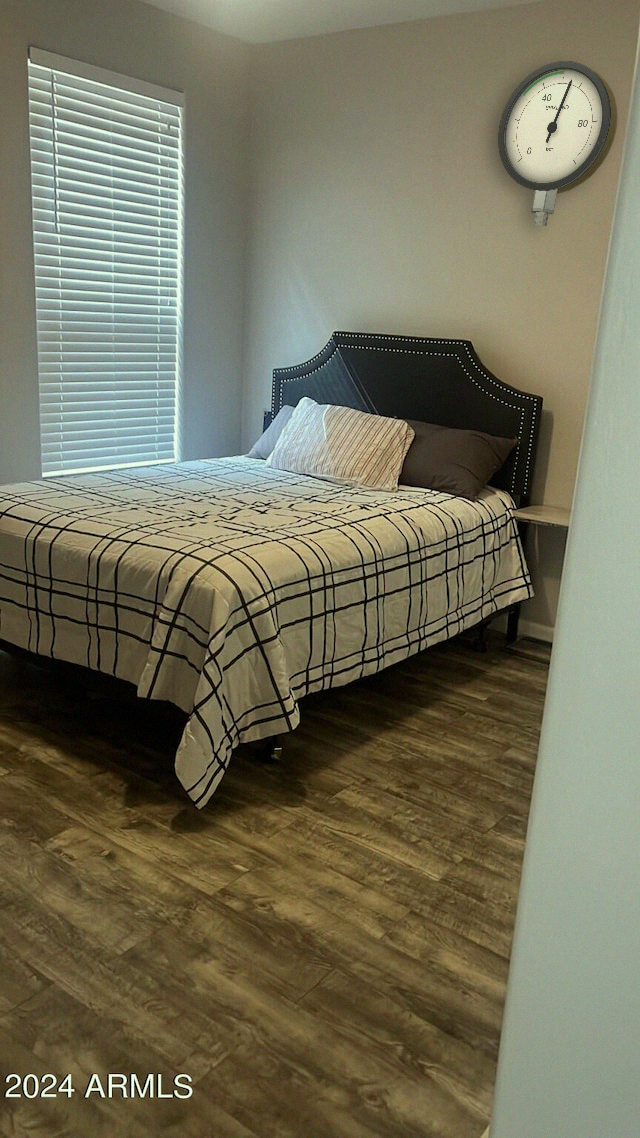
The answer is 55 bar
